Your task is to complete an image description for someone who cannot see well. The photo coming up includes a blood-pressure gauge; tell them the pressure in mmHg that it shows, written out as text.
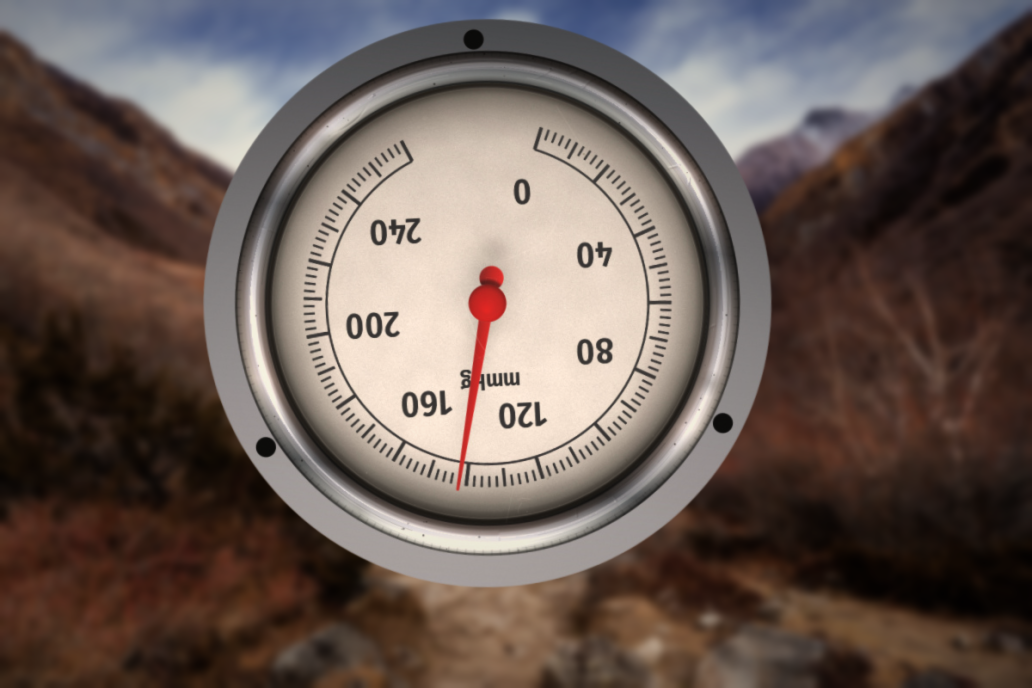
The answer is 142 mmHg
